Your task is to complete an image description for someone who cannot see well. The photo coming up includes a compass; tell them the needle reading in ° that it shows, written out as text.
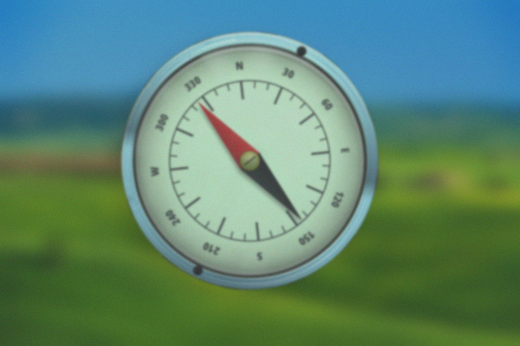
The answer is 325 °
